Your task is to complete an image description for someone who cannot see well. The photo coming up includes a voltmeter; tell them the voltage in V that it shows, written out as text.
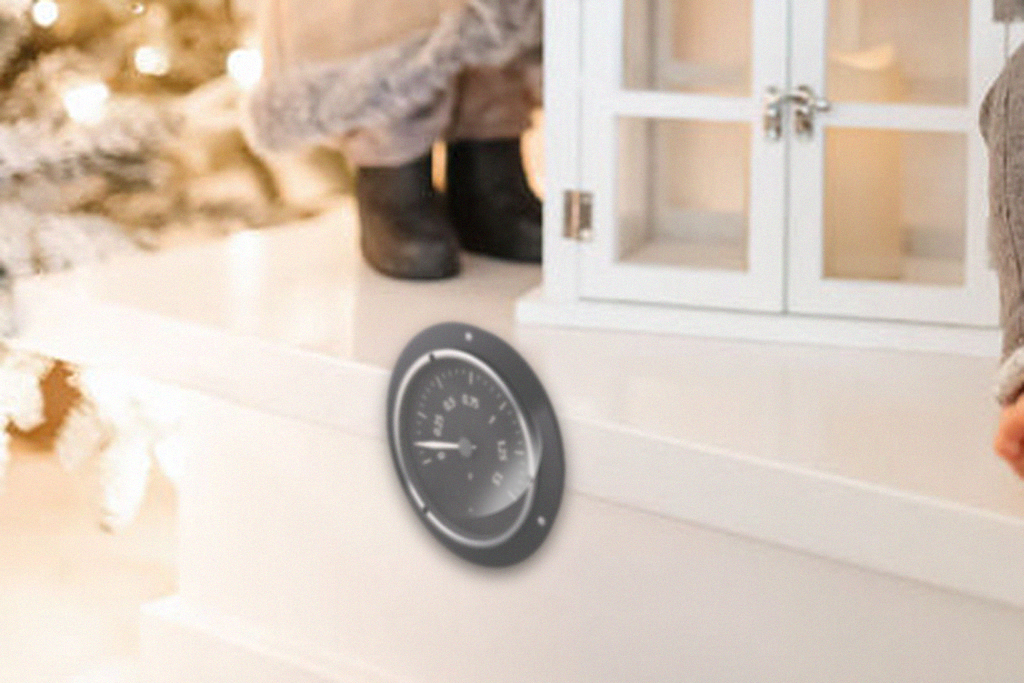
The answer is 0.1 V
